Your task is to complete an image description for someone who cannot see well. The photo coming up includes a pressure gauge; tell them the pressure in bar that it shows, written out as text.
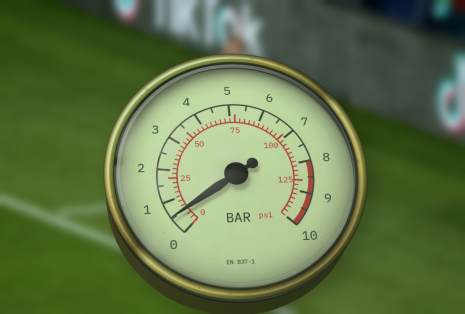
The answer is 0.5 bar
